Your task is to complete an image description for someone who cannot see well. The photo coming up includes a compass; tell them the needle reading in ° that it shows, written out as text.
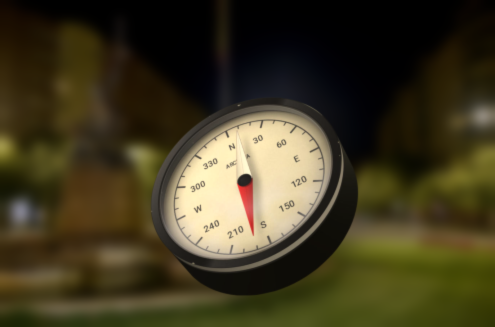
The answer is 190 °
